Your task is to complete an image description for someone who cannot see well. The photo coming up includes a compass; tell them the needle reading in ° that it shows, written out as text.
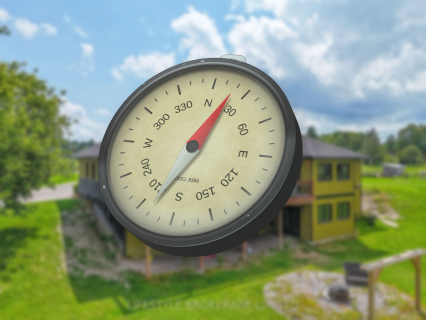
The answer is 20 °
